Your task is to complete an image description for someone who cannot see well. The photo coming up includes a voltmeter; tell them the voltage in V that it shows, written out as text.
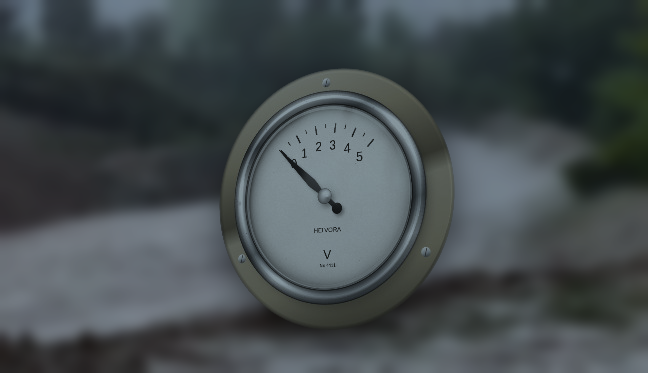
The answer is 0 V
